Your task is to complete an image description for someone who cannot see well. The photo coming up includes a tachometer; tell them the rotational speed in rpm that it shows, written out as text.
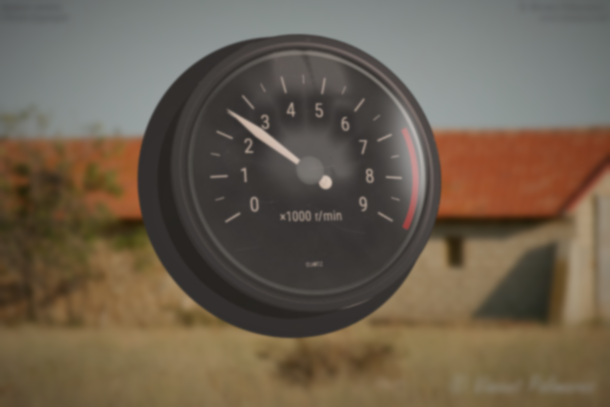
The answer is 2500 rpm
